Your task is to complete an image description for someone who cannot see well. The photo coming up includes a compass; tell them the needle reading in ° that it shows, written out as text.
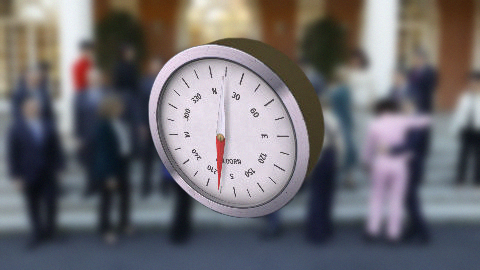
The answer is 195 °
